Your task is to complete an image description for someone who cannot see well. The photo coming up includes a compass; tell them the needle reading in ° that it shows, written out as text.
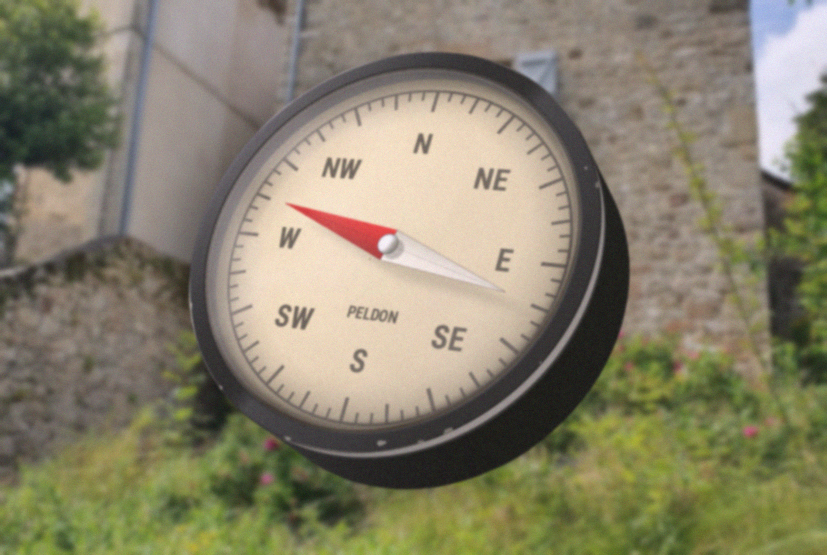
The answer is 285 °
